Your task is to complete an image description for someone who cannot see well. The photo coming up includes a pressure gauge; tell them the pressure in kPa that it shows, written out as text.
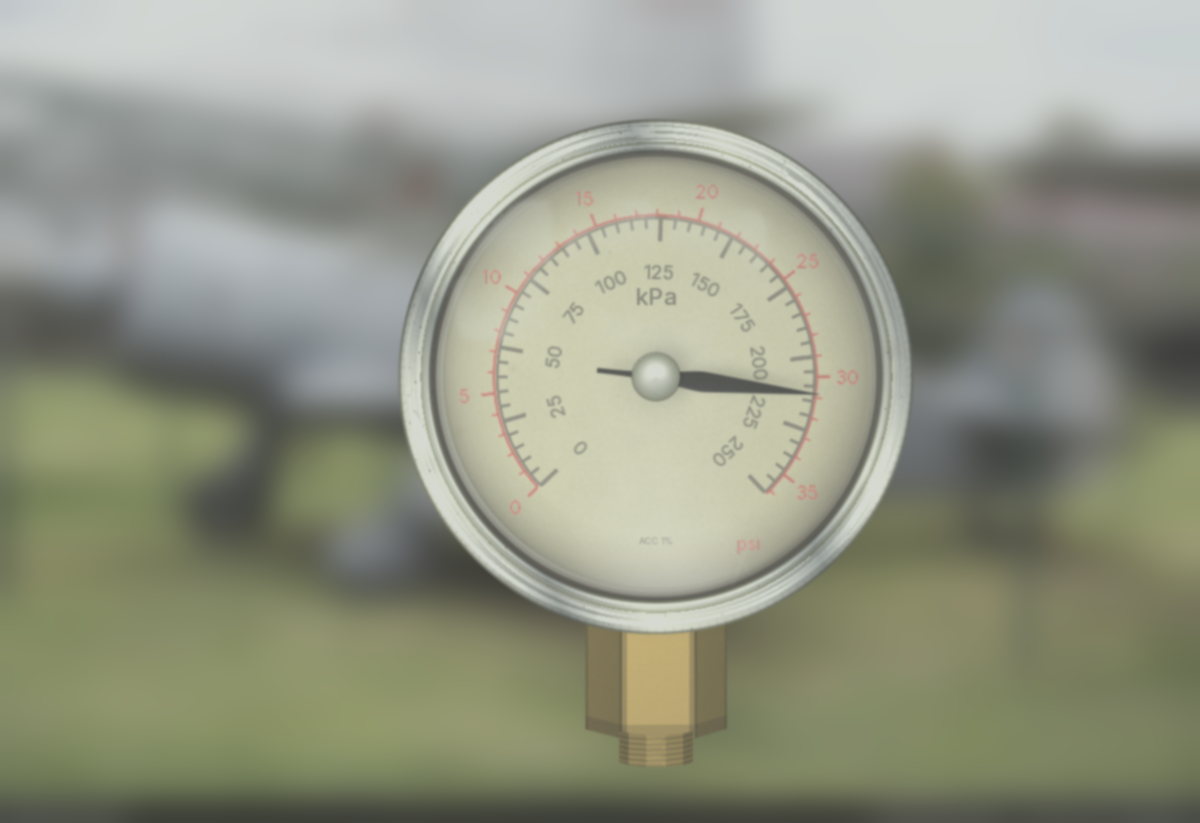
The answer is 212.5 kPa
